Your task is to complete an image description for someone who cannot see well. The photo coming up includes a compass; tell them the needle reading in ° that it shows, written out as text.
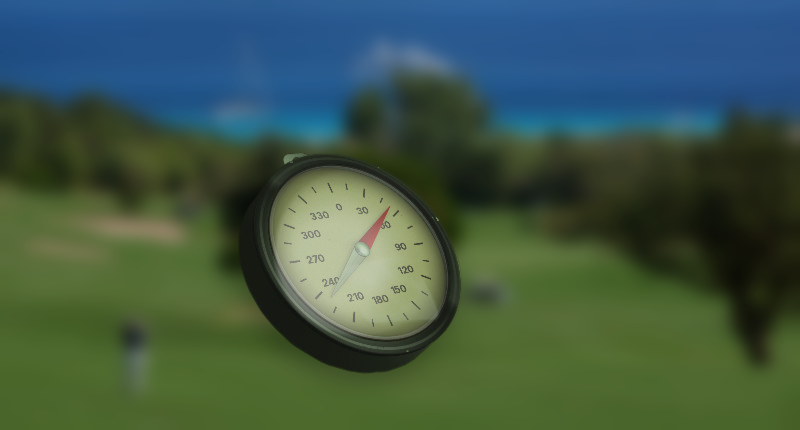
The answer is 52.5 °
